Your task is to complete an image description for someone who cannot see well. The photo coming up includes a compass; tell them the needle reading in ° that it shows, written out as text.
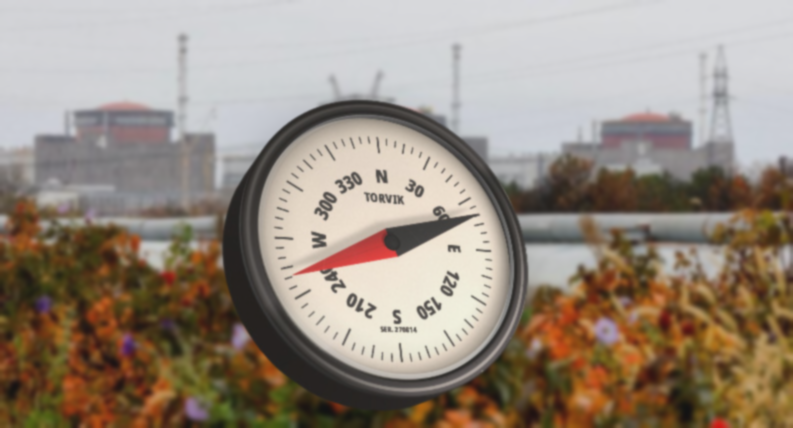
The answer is 250 °
